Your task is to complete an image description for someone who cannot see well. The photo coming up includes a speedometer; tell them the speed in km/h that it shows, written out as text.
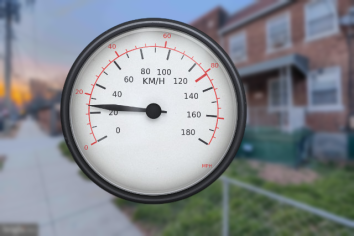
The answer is 25 km/h
